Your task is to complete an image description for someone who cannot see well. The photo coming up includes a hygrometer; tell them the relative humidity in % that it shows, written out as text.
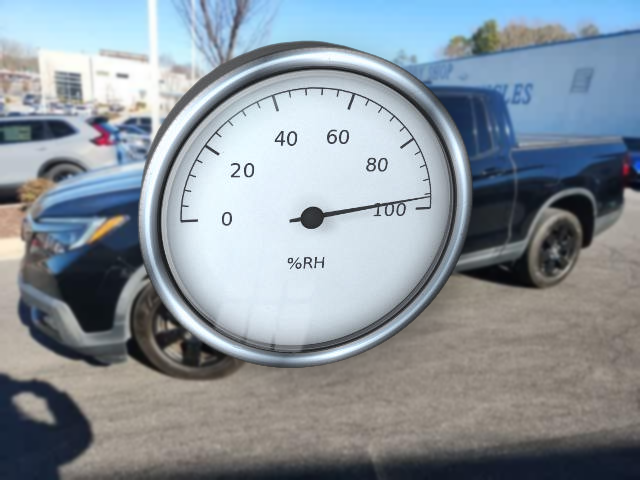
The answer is 96 %
